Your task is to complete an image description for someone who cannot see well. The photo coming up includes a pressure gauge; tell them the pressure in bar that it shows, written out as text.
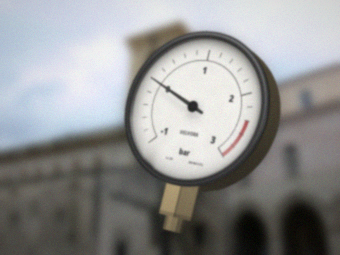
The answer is 0 bar
